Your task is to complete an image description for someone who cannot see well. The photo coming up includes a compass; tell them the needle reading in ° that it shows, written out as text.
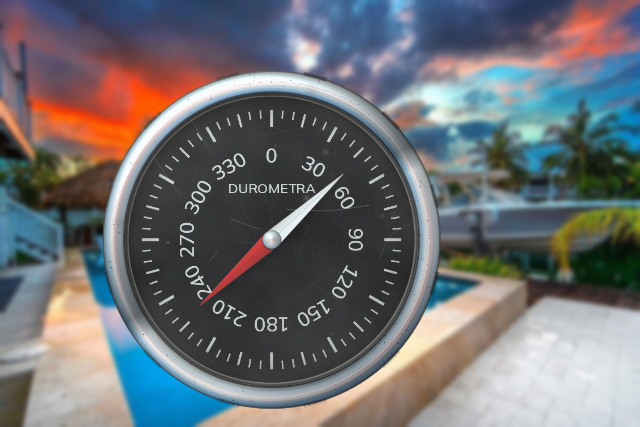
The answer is 227.5 °
